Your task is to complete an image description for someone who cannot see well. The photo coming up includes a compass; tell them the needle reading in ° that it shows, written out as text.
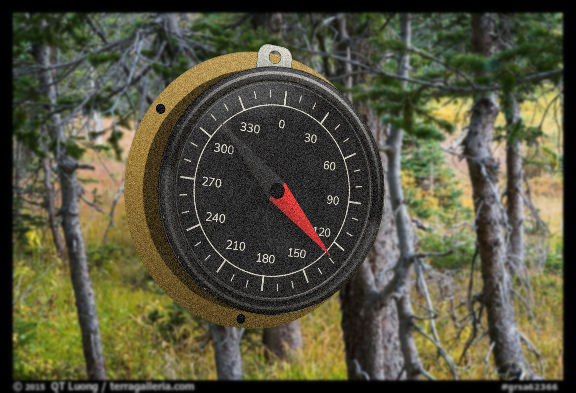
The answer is 130 °
